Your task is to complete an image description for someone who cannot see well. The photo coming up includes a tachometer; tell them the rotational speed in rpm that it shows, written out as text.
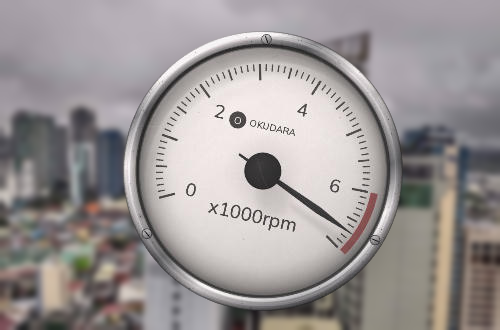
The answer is 6700 rpm
